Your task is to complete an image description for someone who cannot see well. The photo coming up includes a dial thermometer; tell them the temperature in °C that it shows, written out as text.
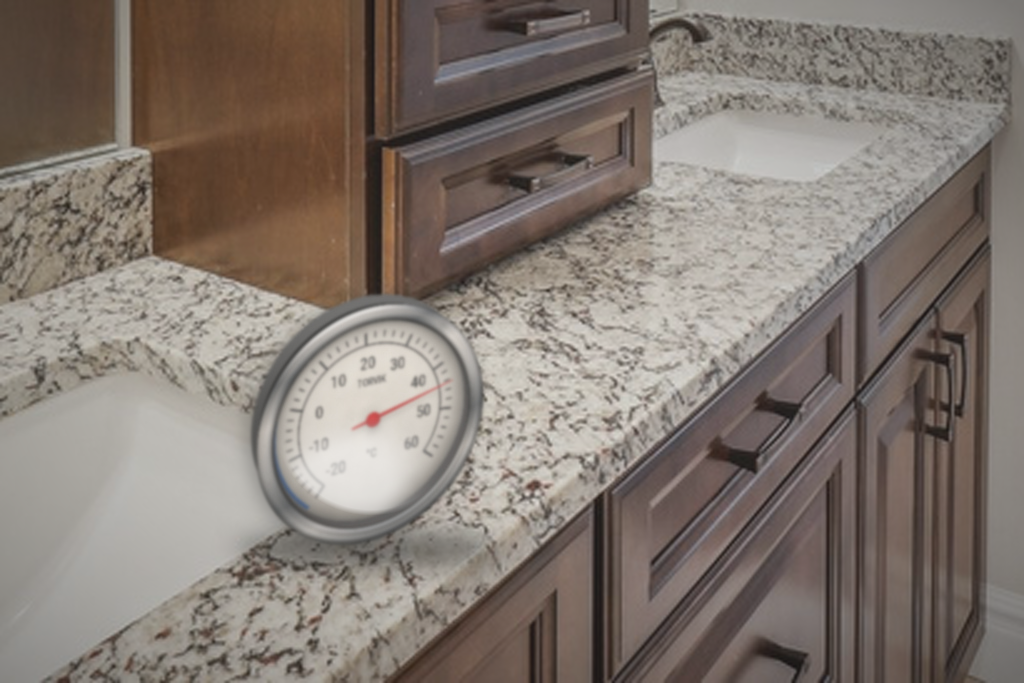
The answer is 44 °C
